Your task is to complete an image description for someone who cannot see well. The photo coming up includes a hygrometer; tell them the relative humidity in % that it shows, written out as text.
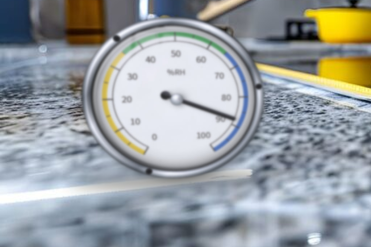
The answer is 87.5 %
